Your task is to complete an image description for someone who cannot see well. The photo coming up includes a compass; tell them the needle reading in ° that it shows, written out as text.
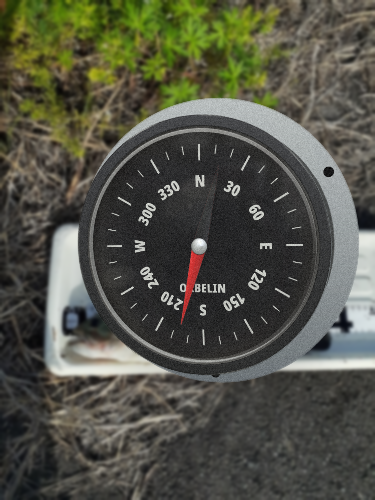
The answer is 195 °
